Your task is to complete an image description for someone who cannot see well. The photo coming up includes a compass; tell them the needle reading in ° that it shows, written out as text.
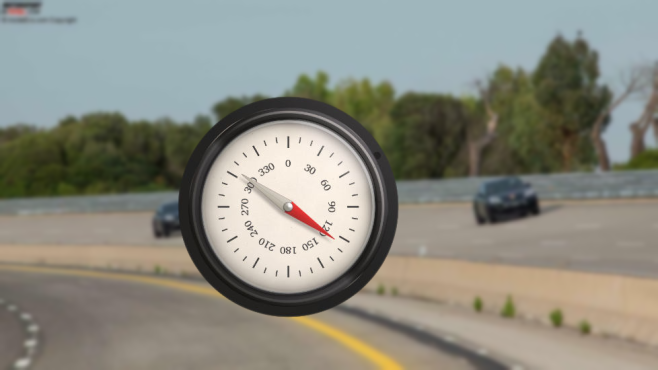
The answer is 125 °
